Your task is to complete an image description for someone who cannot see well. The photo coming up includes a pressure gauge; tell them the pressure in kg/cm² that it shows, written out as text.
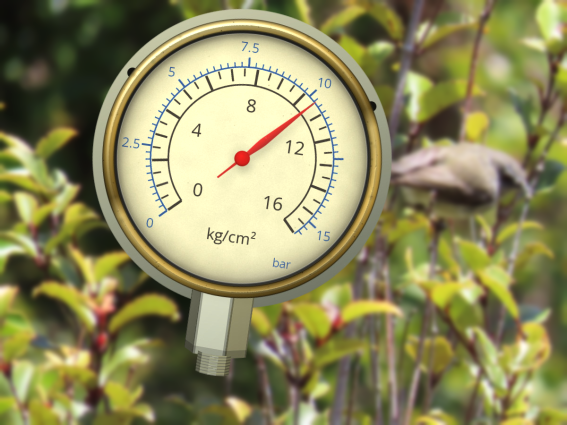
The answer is 10.5 kg/cm²
